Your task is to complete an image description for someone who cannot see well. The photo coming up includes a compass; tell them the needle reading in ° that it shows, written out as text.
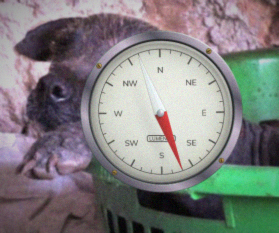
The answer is 160 °
